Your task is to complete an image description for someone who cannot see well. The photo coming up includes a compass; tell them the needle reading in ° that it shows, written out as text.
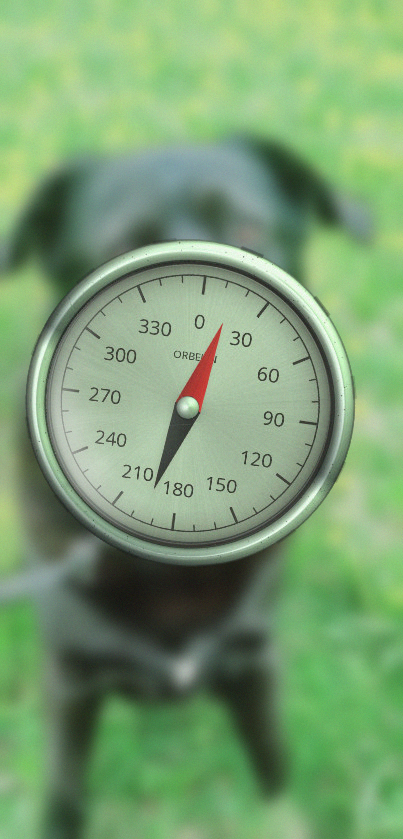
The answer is 15 °
